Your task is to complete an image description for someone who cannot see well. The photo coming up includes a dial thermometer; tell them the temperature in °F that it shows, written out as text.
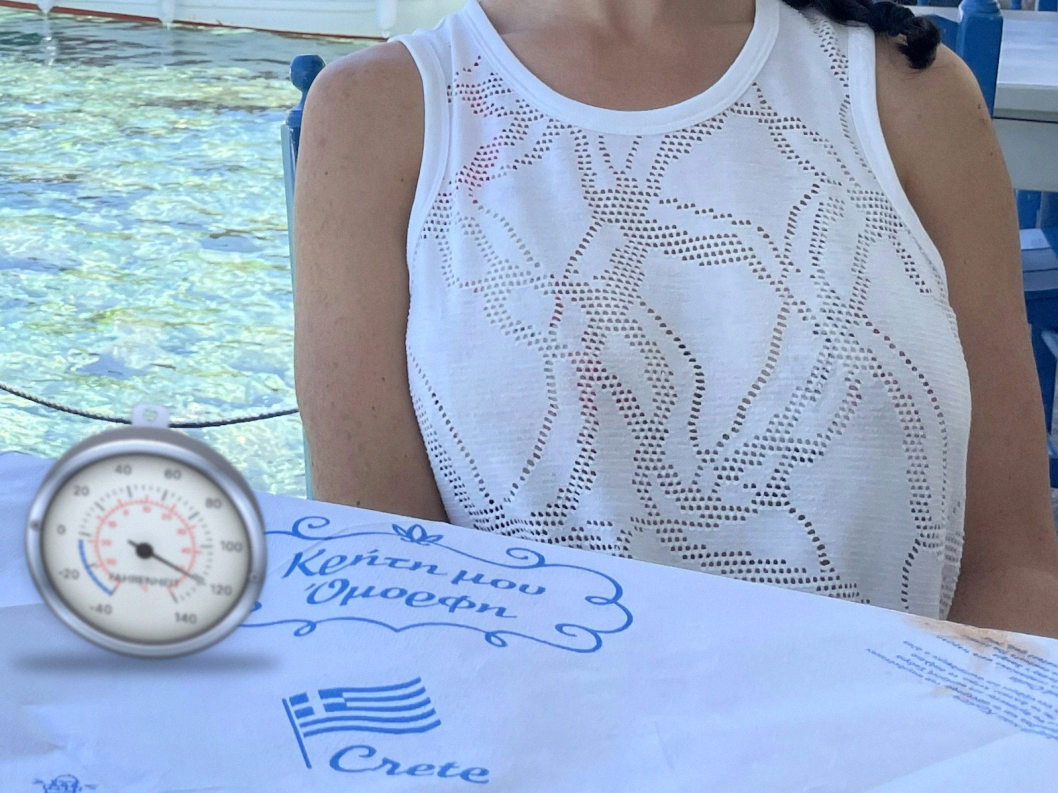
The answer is 120 °F
